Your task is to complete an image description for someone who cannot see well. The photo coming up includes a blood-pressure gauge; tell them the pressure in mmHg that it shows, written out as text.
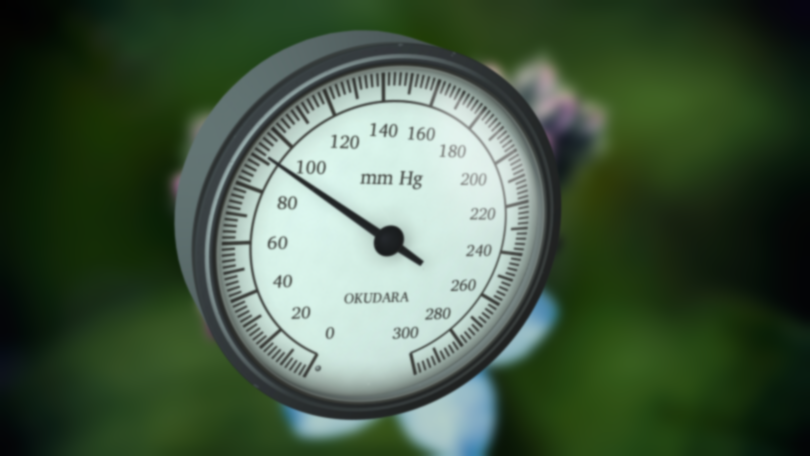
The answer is 92 mmHg
